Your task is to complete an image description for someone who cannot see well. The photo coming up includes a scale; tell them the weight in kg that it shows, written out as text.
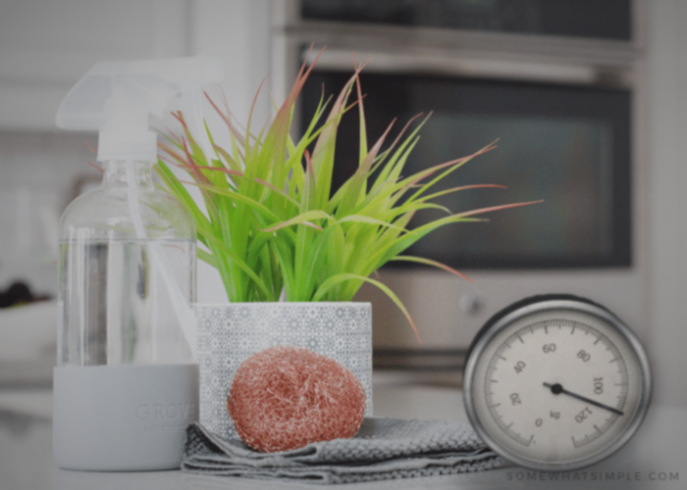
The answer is 110 kg
